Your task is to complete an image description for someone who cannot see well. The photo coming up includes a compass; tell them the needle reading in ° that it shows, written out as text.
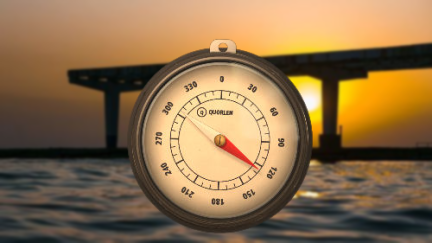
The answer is 125 °
